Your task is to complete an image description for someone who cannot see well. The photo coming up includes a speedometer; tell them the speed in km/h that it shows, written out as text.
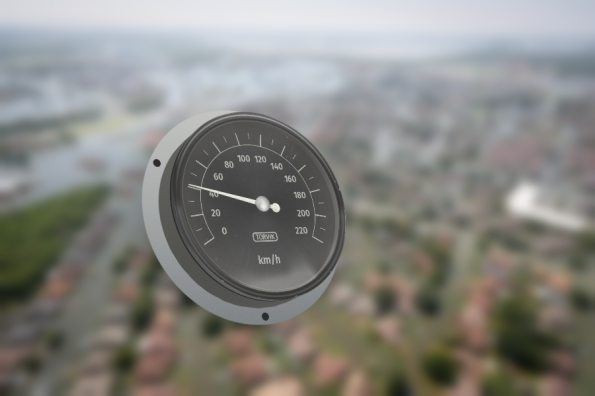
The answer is 40 km/h
